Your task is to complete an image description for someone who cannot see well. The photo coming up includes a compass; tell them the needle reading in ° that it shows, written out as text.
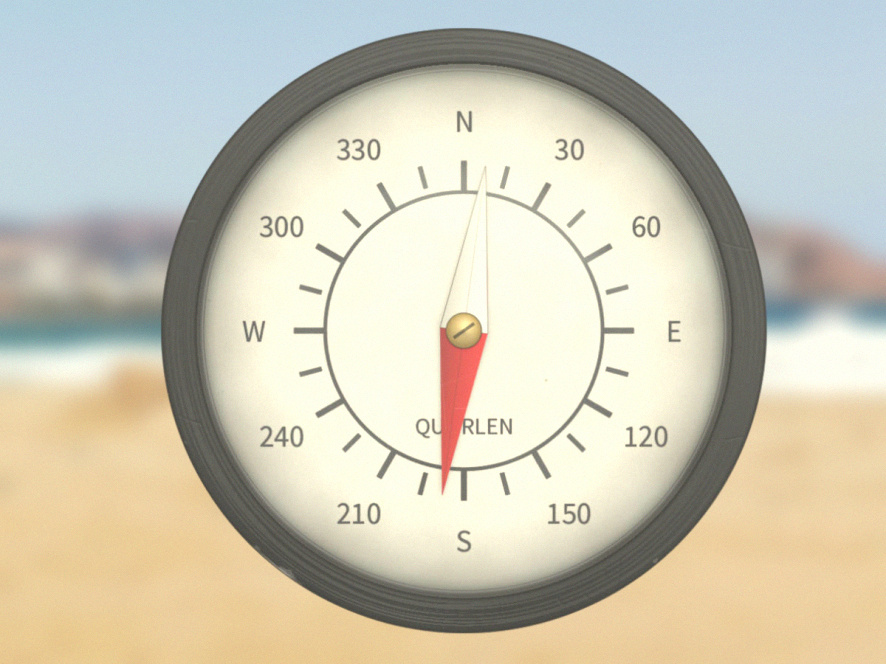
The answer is 187.5 °
